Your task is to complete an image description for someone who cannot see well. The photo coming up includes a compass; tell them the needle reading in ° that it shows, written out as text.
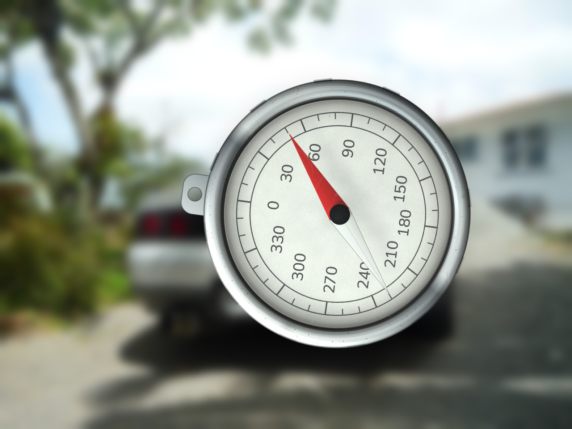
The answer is 50 °
